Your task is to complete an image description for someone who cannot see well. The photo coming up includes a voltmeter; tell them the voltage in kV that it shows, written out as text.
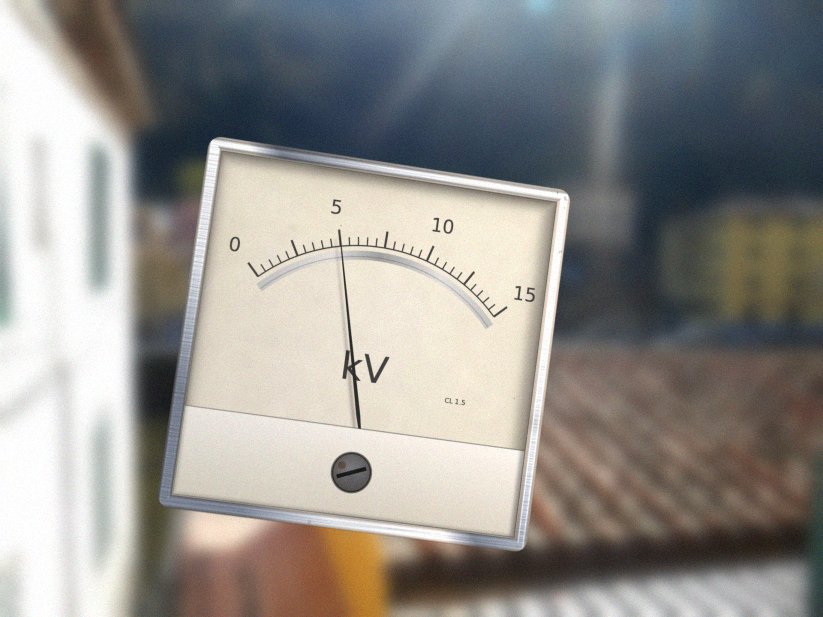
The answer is 5 kV
